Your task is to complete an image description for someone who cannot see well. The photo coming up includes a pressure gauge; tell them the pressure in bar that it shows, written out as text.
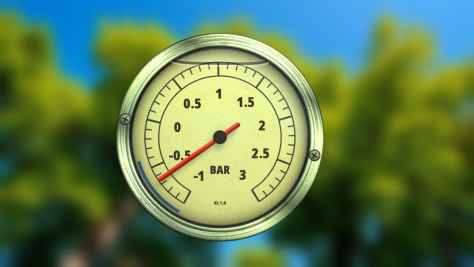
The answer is -0.65 bar
